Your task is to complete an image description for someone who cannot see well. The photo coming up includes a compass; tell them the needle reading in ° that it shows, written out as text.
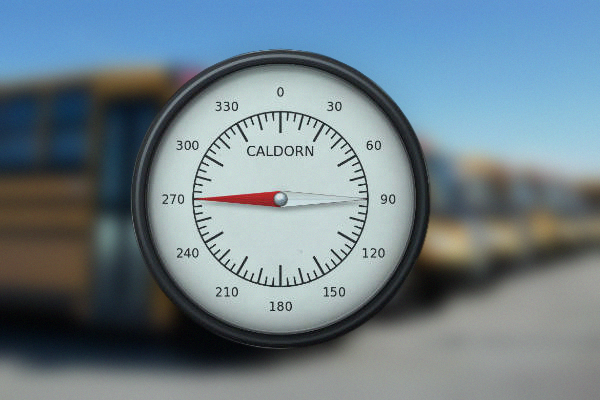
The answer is 270 °
